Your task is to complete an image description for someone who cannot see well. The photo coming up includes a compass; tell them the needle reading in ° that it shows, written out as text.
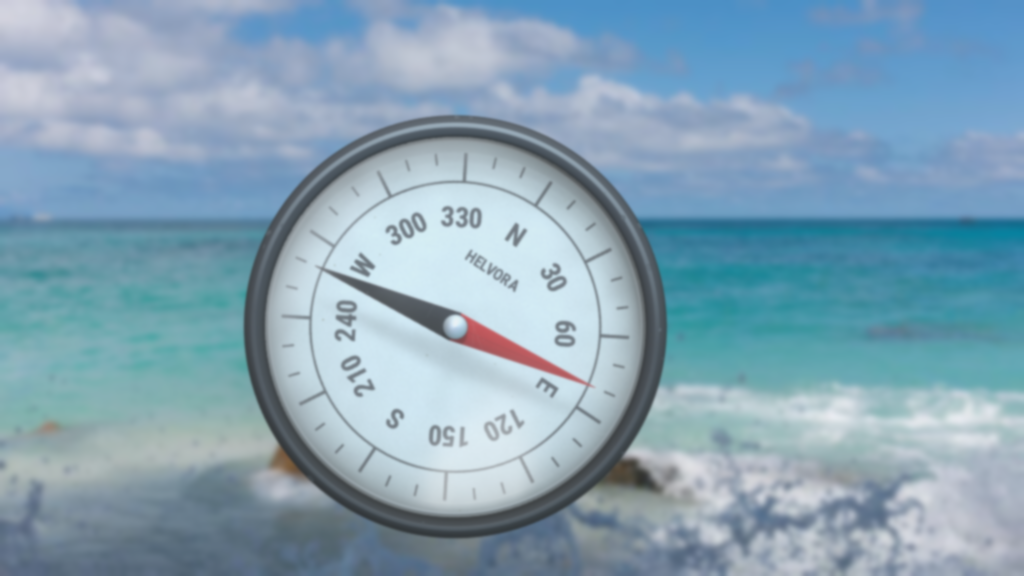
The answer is 80 °
